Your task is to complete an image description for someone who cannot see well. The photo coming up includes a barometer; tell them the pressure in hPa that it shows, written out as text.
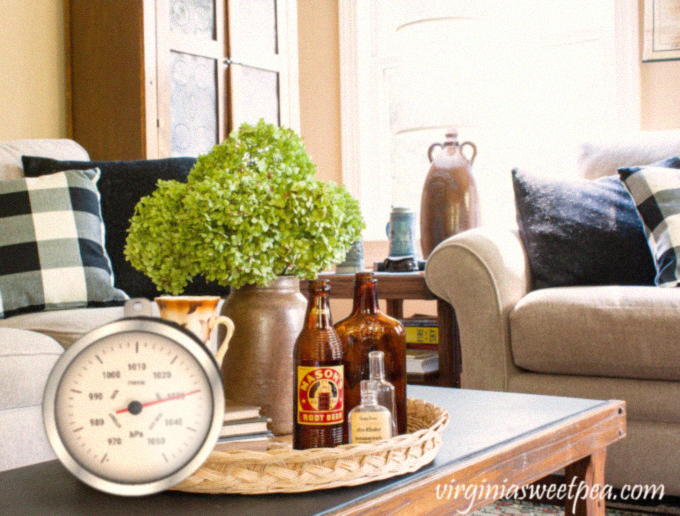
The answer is 1030 hPa
